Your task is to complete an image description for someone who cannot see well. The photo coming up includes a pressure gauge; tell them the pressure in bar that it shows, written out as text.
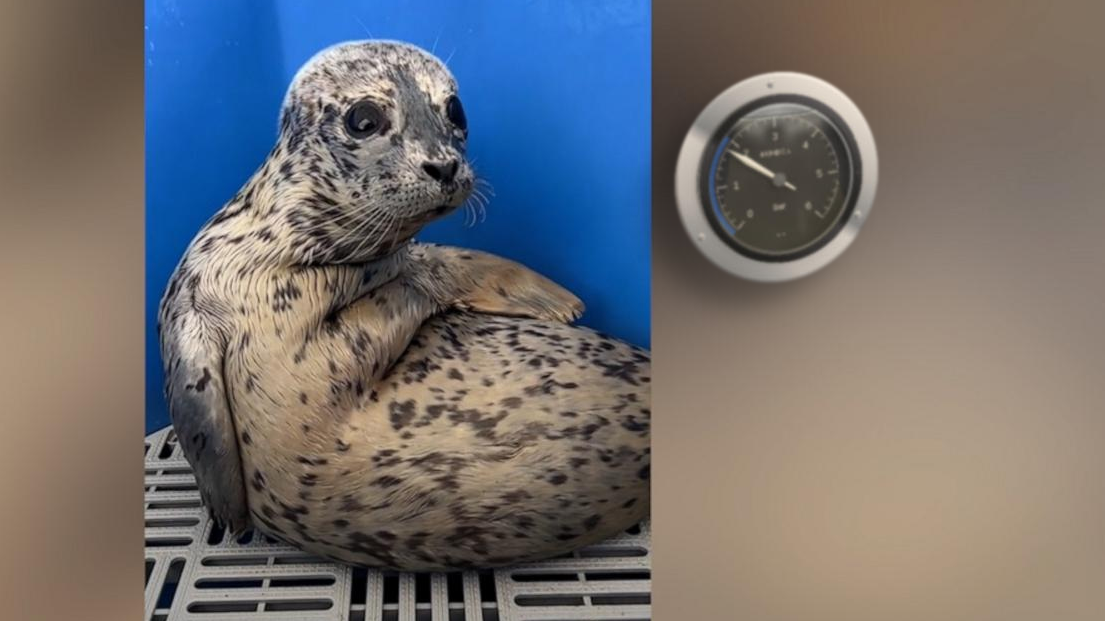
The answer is 1.8 bar
